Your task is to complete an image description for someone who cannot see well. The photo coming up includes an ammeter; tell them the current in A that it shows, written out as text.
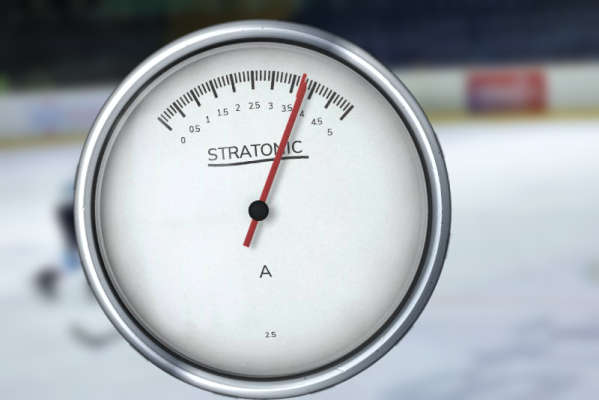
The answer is 3.8 A
